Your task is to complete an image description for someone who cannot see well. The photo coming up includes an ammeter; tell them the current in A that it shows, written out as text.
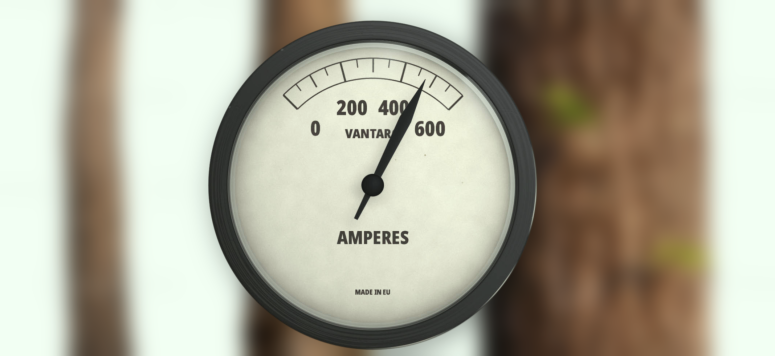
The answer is 475 A
